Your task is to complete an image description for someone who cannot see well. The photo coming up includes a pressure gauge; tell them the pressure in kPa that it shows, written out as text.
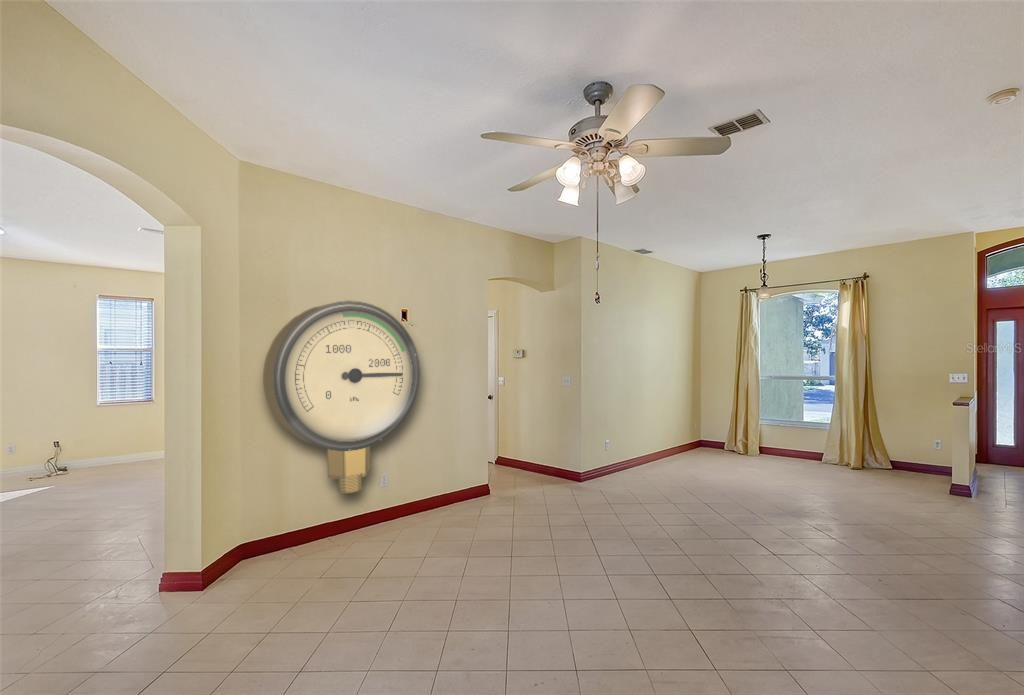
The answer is 2250 kPa
